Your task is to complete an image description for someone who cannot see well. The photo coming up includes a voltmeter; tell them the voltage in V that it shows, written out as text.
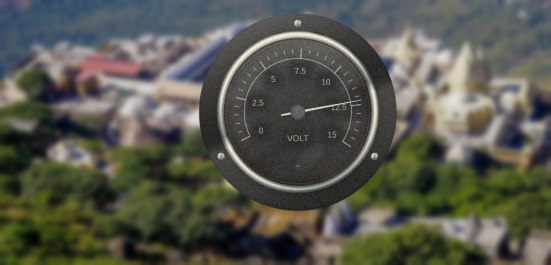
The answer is 12.25 V
